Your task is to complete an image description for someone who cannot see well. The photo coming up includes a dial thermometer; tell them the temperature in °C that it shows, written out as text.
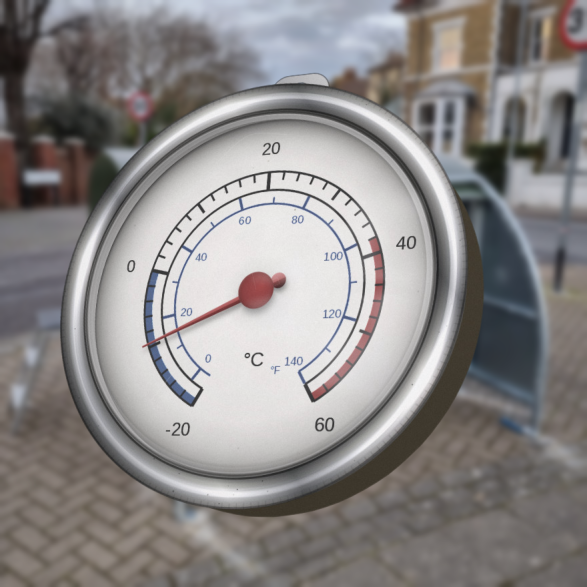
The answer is -10 °C
